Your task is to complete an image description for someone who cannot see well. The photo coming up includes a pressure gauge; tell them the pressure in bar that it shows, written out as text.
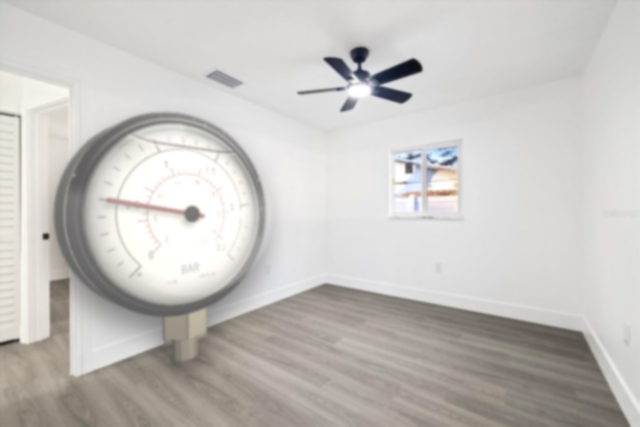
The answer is 0.5 bar
